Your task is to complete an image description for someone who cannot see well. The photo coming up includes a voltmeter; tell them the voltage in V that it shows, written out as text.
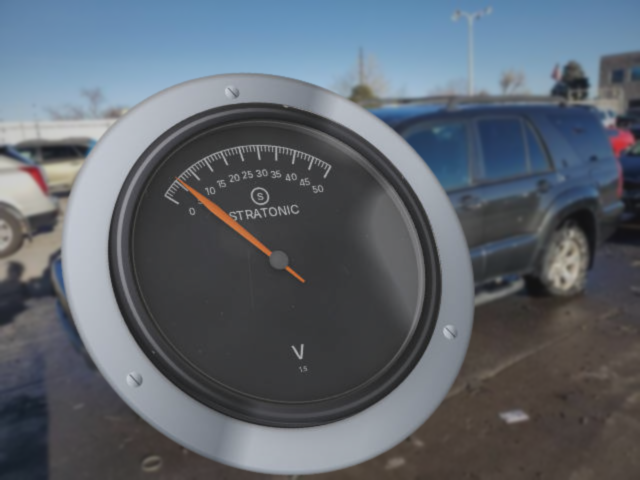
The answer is 5 V
